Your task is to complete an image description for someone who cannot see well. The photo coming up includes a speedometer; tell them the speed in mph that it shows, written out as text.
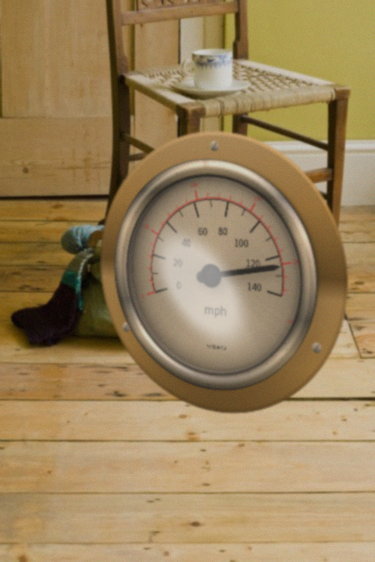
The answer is 125 mph
